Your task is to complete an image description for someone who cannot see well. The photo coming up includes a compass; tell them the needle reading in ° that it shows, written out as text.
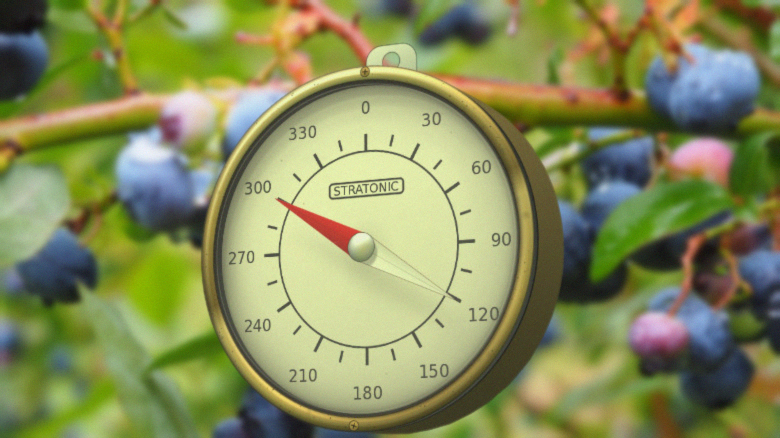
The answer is 300 °
